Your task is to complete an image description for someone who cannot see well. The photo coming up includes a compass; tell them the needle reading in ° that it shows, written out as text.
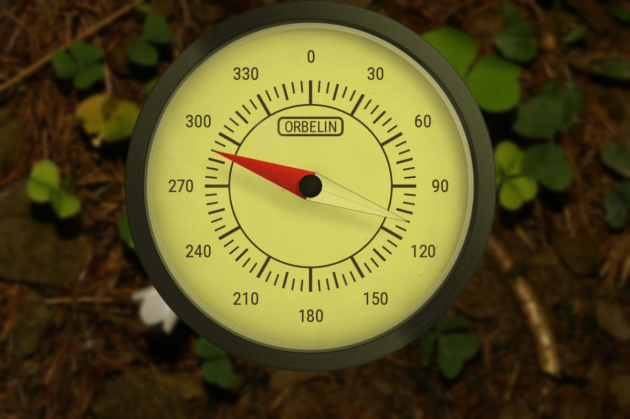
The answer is 290 °
